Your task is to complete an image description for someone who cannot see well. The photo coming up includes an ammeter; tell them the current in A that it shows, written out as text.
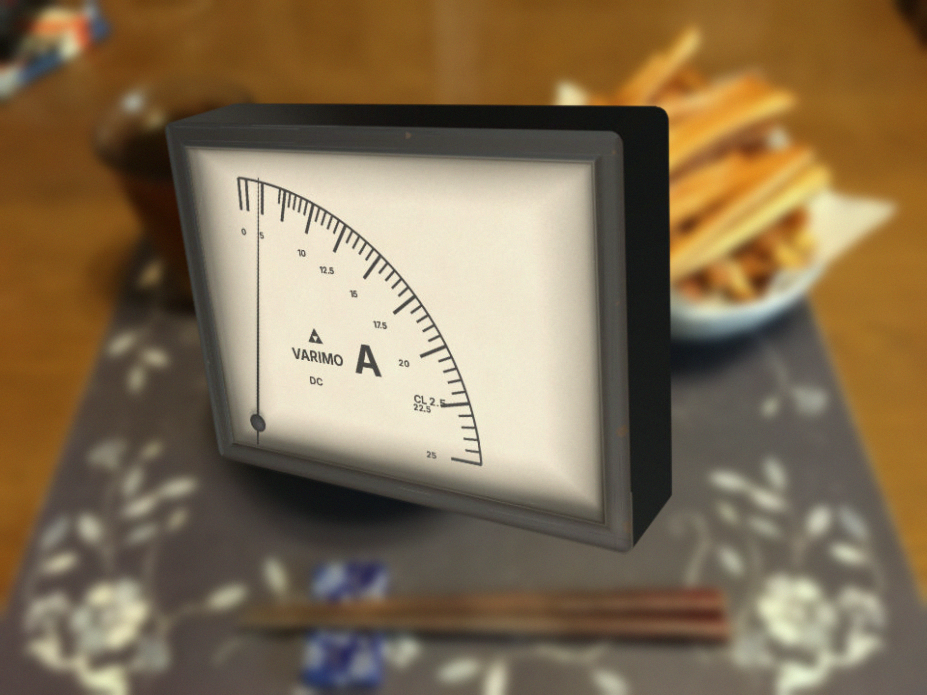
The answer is 5 A
